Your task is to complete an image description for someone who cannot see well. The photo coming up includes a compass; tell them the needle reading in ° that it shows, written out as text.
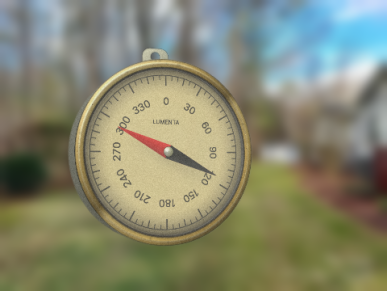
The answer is 295 °
